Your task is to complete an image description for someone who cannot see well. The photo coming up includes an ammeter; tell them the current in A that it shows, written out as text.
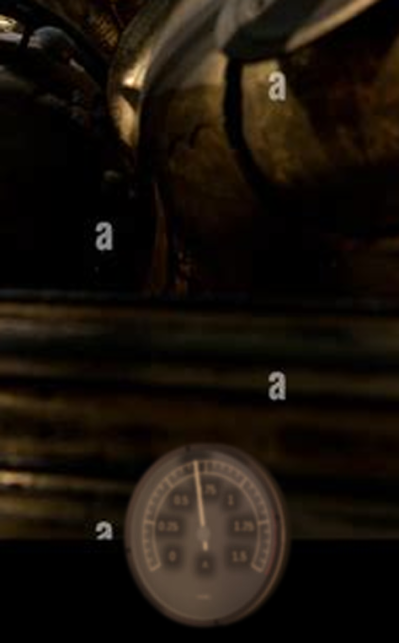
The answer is 0.7 A
